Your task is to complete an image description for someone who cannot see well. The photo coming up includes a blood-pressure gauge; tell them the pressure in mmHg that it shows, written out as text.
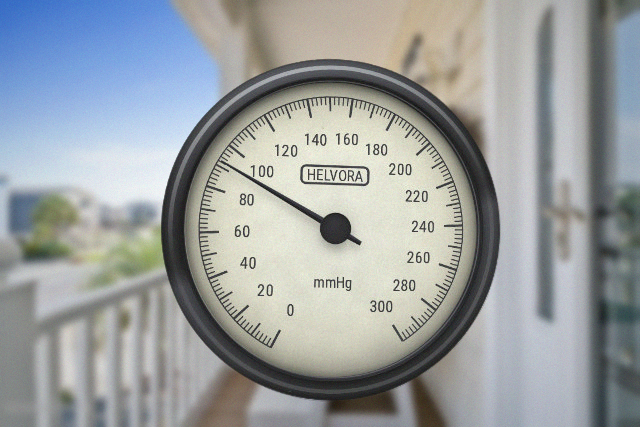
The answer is 92 mmHg
